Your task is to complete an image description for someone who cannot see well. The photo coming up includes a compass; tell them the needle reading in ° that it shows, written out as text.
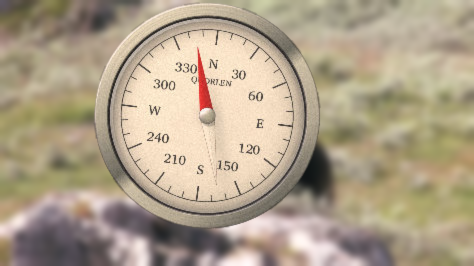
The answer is 345 °
